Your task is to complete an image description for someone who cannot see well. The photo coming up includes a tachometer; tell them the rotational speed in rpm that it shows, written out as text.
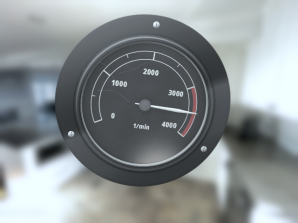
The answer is 3500 rpm
